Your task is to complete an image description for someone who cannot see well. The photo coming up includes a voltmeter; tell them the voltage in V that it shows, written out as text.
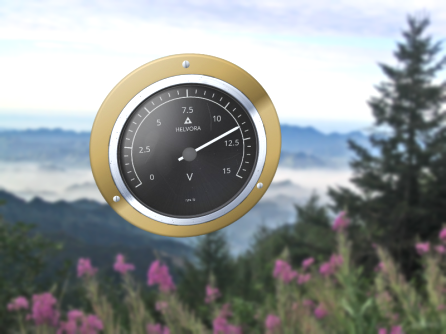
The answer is 11.5 V
